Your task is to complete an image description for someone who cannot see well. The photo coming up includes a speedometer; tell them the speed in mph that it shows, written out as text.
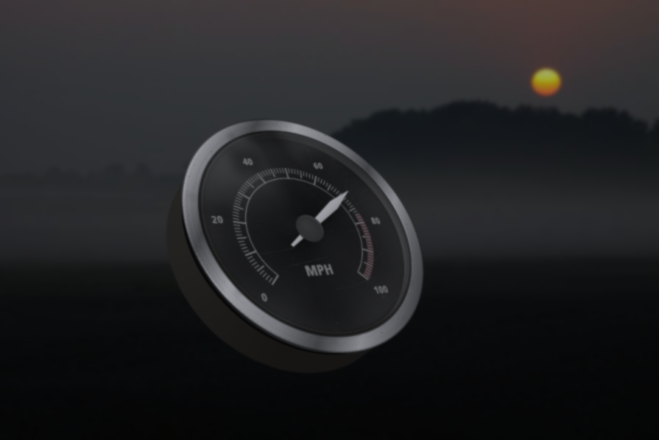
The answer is 70 mph
